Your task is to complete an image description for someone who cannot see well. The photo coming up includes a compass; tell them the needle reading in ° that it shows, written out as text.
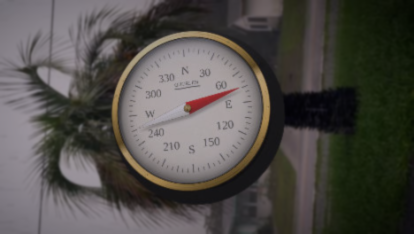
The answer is 75 °
